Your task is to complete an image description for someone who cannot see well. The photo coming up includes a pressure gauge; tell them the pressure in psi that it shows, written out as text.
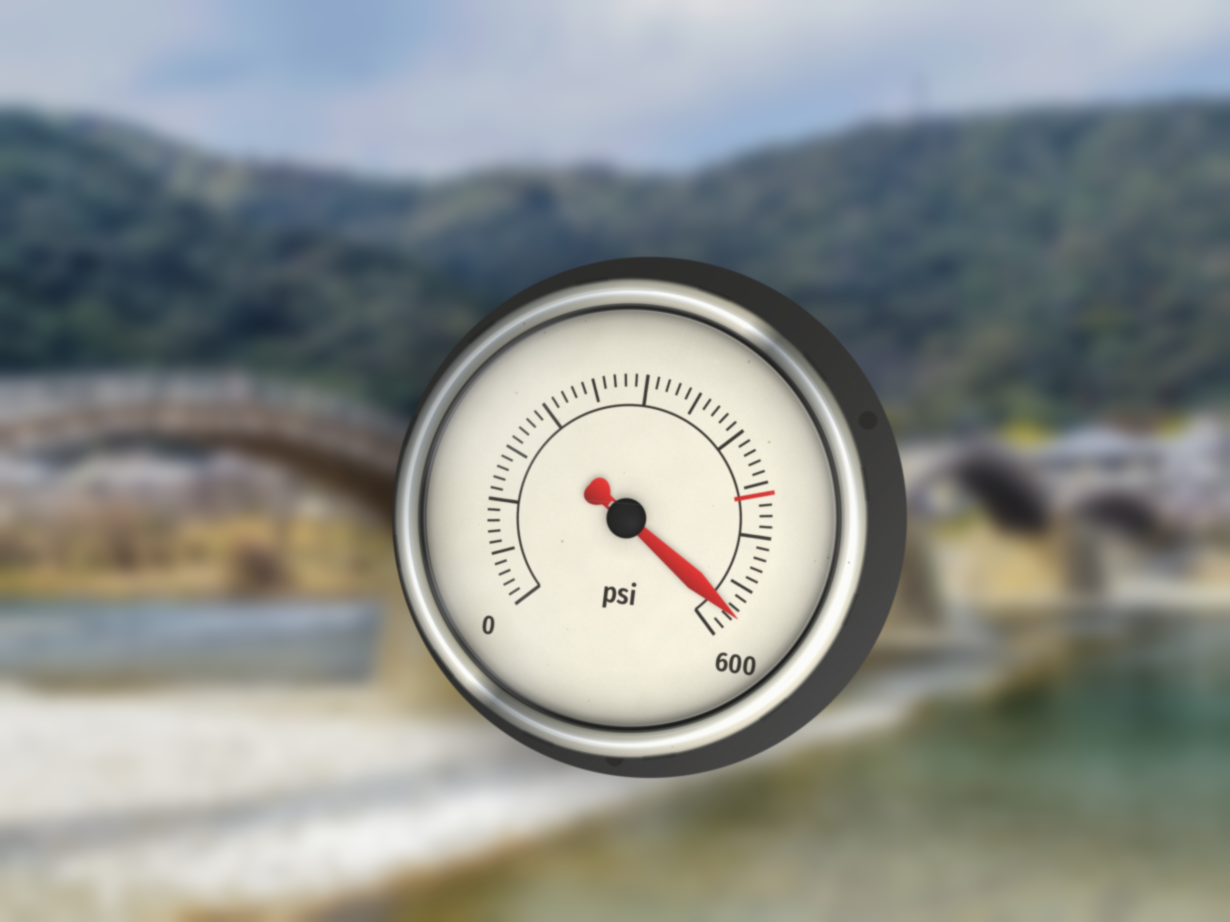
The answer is 575 psi
